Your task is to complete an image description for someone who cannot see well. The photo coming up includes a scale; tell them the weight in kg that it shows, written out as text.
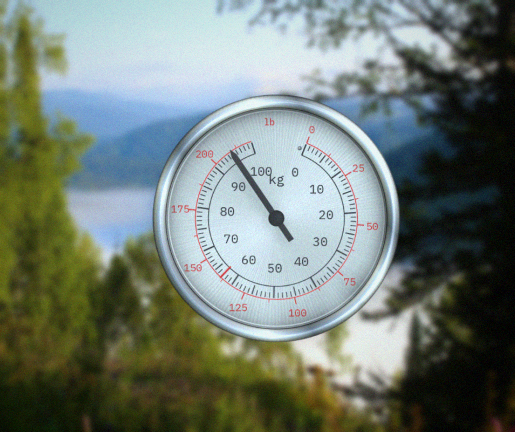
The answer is 95 kg
